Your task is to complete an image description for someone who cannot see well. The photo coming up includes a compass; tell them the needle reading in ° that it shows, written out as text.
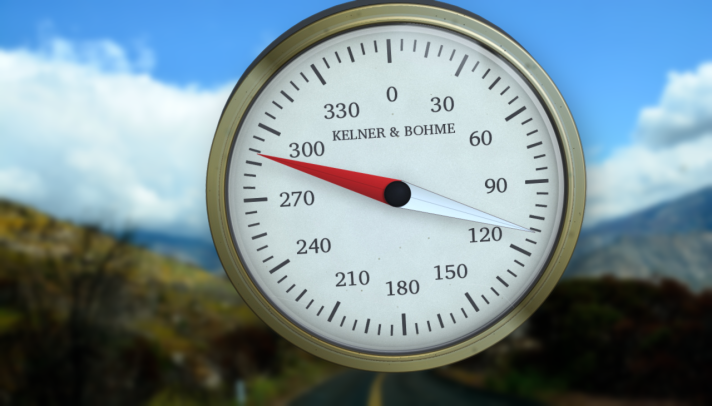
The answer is 290 °
